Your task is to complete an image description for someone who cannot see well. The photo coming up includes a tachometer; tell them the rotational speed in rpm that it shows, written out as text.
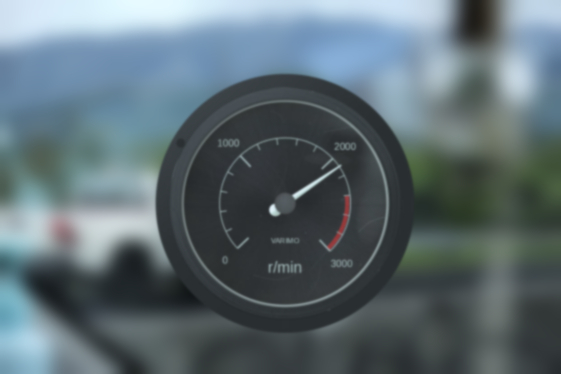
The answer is 2100 rpm
